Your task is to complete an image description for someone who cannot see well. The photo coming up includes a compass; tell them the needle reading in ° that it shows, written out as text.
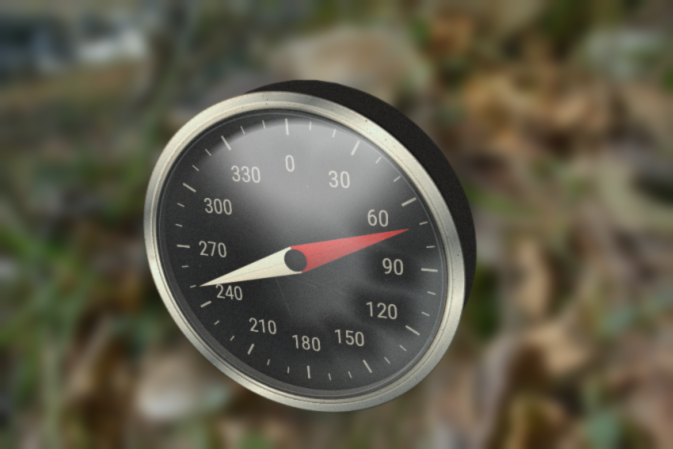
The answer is 70 °
